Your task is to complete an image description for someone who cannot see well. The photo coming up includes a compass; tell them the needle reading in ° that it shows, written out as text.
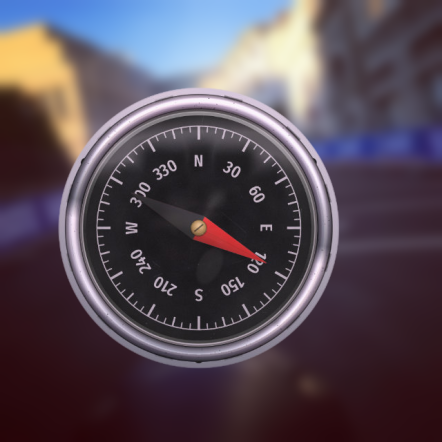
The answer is 117.5 °
